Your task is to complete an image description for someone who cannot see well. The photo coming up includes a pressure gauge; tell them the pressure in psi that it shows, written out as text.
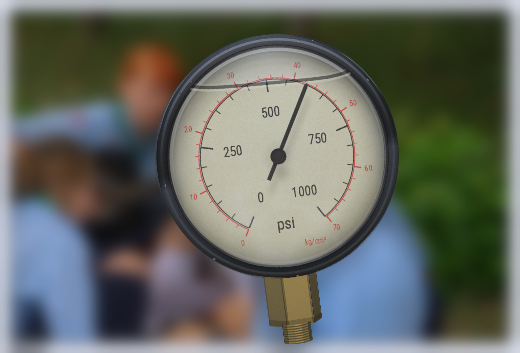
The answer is 600 psi
